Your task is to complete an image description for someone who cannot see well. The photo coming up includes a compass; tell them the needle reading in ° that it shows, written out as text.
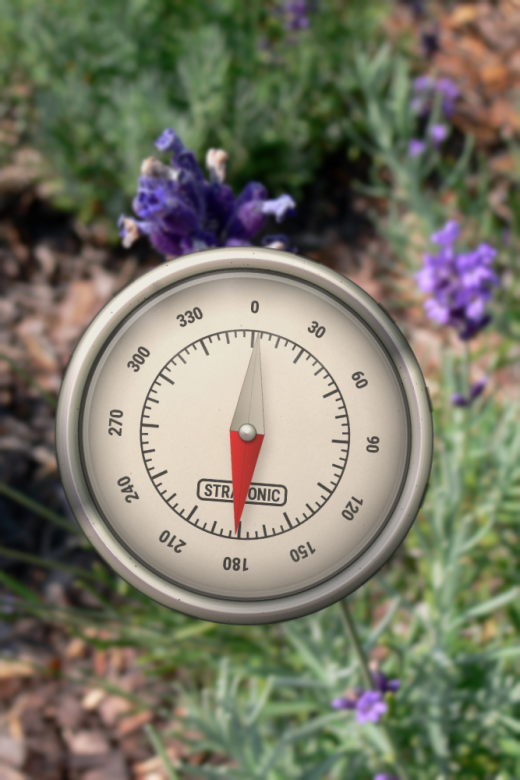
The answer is 182.5 °
